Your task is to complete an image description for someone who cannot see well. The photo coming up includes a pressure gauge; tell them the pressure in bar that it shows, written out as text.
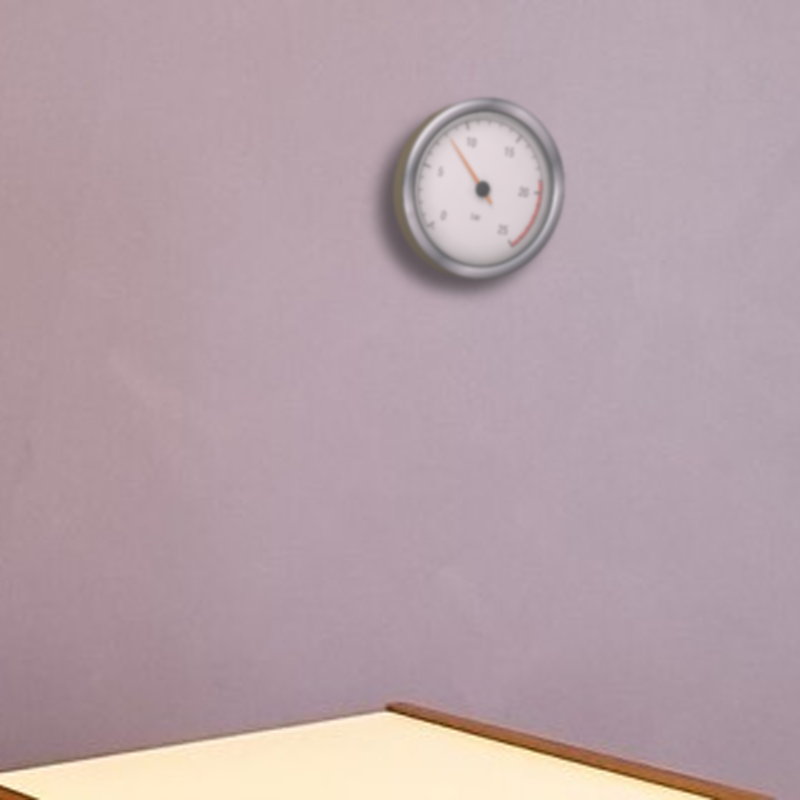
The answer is 8 bar
